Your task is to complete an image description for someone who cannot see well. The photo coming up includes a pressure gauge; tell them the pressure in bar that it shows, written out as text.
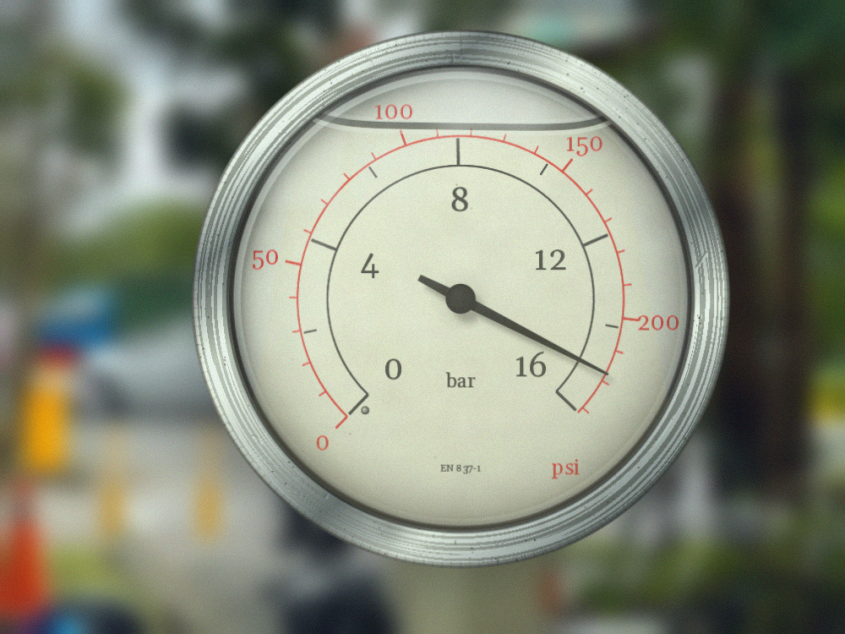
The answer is 15 bar
